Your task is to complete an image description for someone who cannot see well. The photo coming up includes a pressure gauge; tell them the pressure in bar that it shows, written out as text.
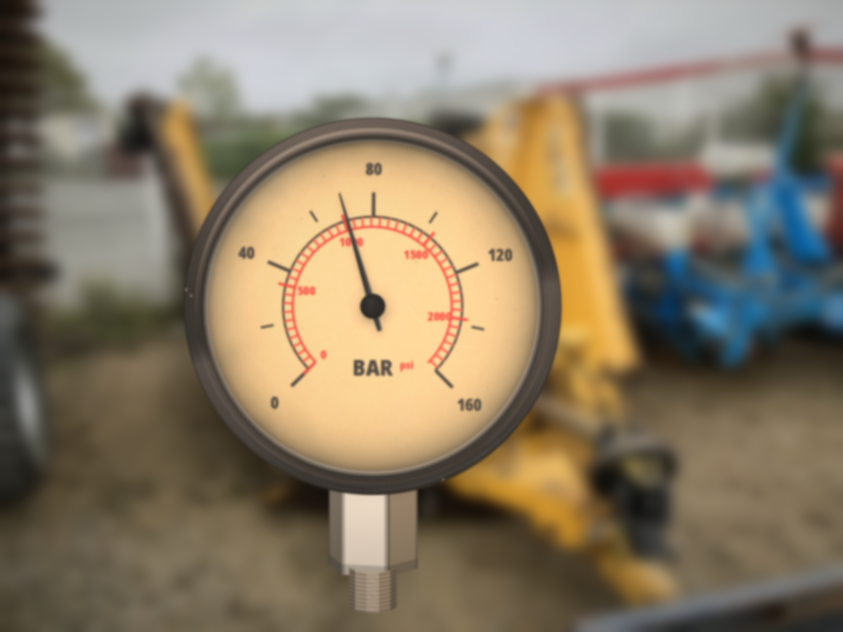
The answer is 70 bar
